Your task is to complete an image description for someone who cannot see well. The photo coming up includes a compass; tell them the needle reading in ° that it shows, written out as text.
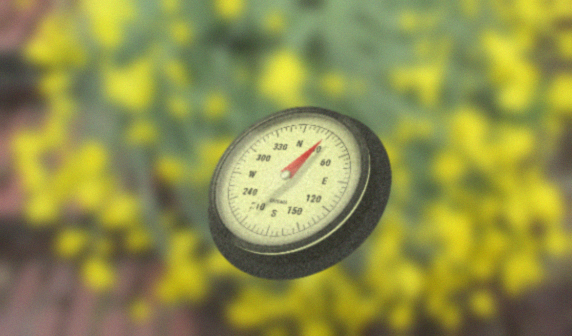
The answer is 30 °
